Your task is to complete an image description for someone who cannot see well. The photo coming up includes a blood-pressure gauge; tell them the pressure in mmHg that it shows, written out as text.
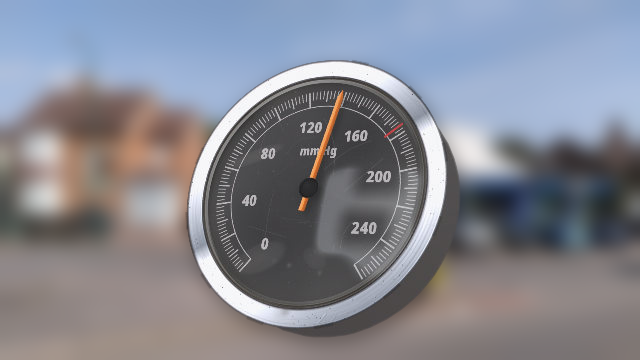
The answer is 140 mmHg
